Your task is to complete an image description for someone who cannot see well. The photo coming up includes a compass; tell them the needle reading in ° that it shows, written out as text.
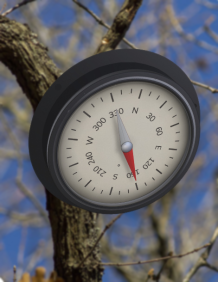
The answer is 150 °
